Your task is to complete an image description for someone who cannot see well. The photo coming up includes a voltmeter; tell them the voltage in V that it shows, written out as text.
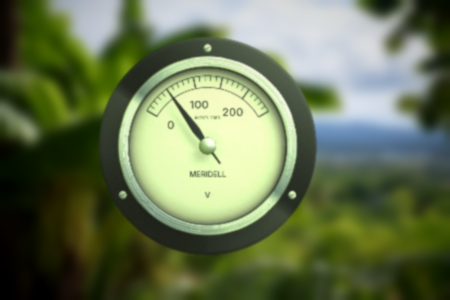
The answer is 50 V
